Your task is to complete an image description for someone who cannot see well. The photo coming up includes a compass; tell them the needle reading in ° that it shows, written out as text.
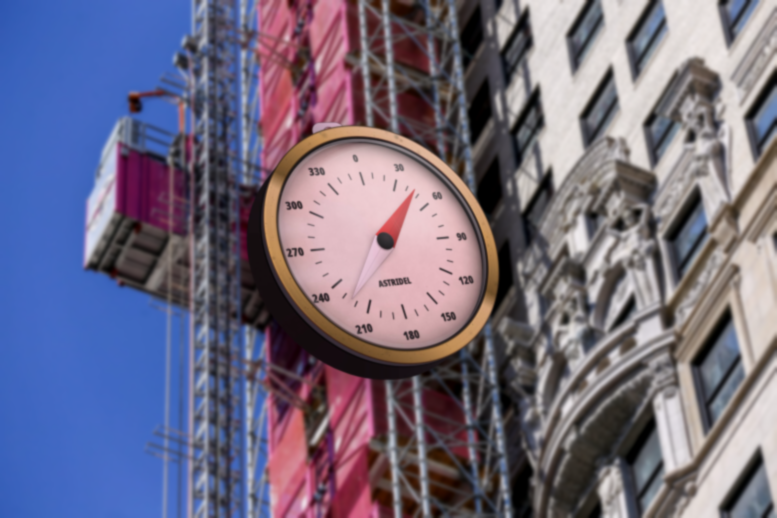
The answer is 45 °
